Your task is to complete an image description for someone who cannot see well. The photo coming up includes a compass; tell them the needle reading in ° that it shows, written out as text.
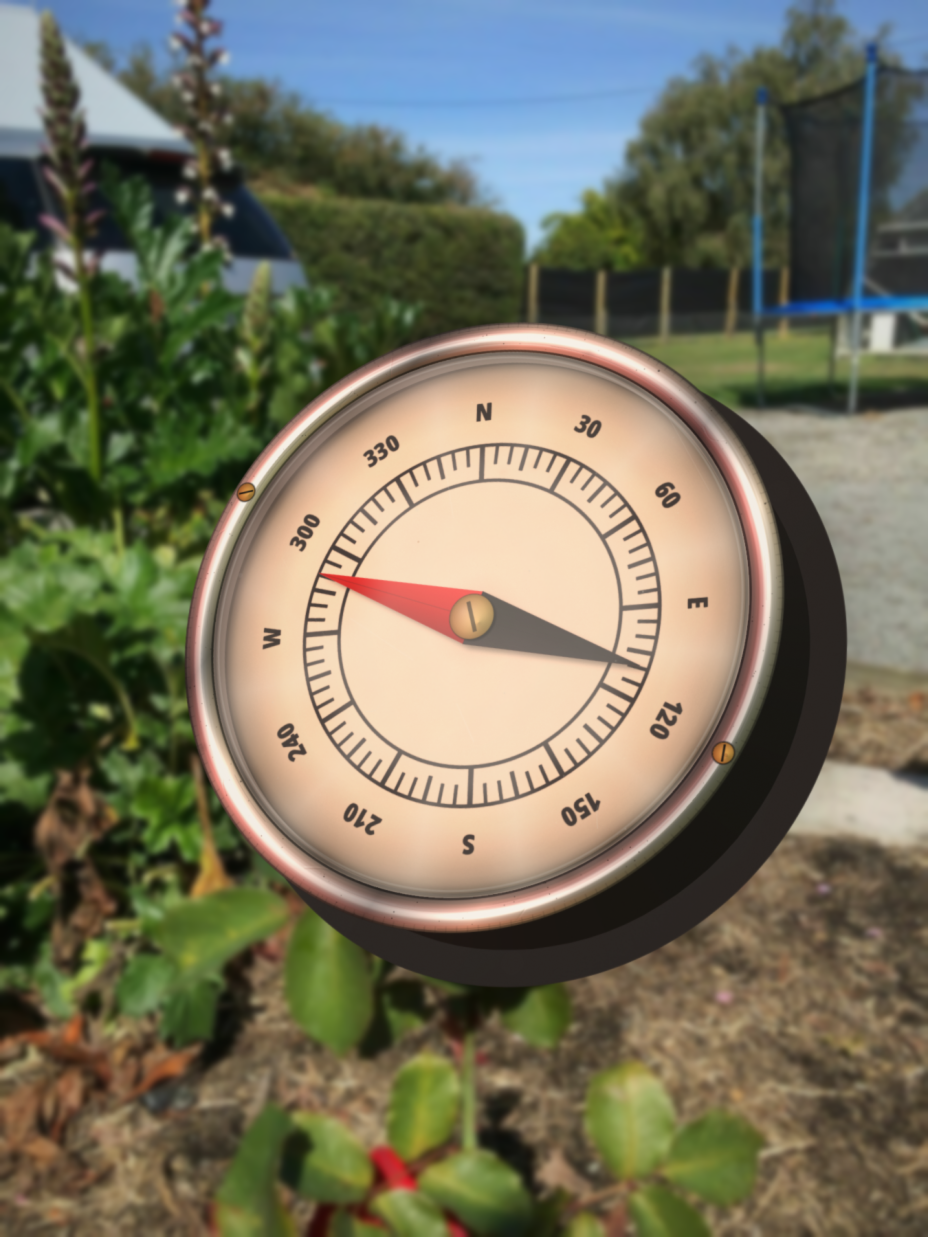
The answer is 290 °
